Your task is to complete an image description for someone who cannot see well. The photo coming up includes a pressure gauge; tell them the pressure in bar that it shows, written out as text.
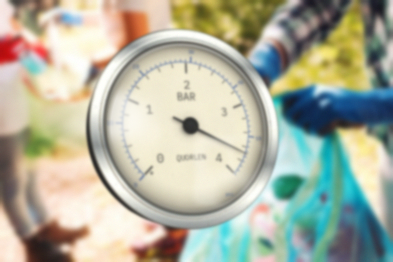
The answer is 3.7 bar
